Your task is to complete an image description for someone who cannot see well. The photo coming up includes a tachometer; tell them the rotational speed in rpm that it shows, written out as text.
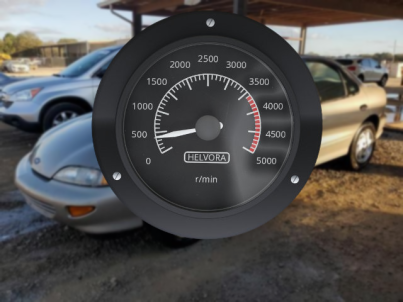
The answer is 400 rpm
